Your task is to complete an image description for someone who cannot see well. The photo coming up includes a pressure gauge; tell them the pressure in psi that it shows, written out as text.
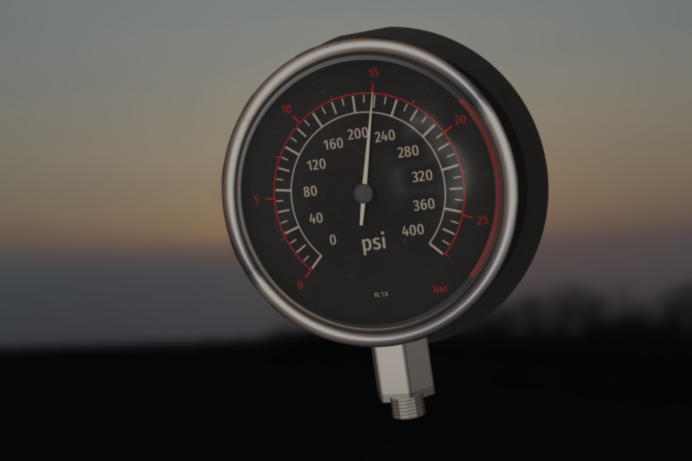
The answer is 220 psi
